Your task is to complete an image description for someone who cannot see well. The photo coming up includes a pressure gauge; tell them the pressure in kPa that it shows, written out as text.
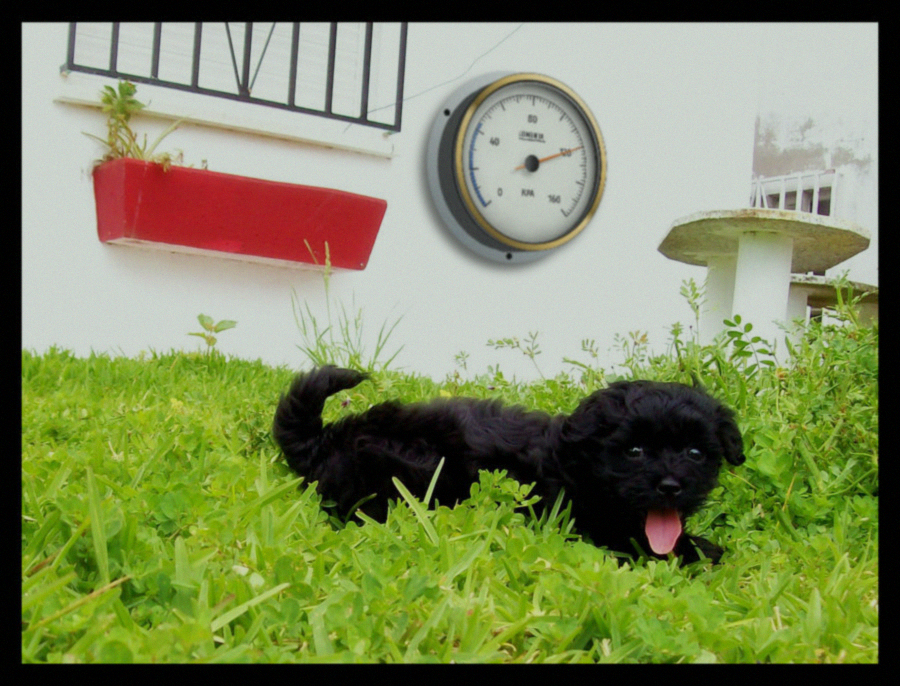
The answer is 120 kPa
